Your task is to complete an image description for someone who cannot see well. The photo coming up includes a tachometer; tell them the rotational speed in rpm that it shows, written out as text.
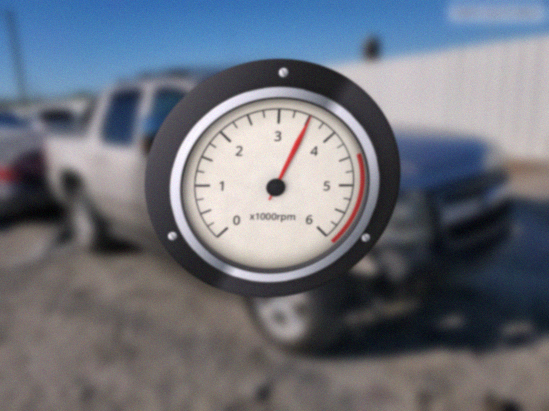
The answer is 3500 rpm
